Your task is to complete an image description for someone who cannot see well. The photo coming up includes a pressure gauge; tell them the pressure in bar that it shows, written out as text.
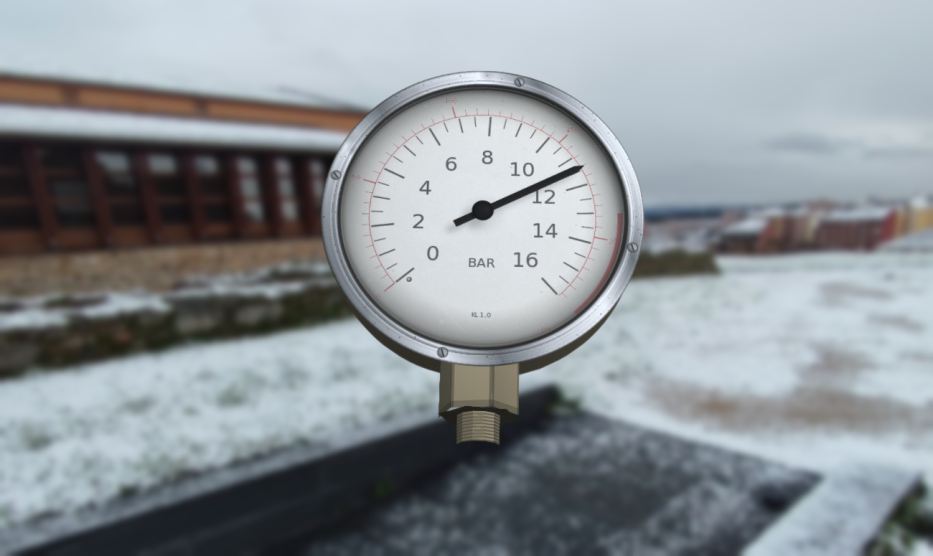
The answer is 11.5 bar
